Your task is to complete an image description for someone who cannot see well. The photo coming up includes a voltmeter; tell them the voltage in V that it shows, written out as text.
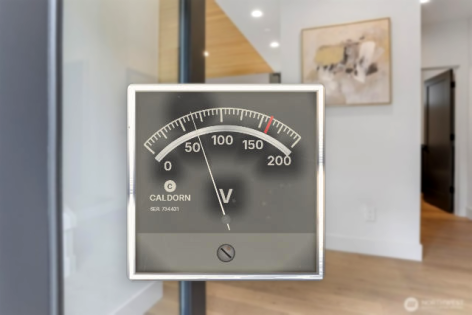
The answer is 65 V
